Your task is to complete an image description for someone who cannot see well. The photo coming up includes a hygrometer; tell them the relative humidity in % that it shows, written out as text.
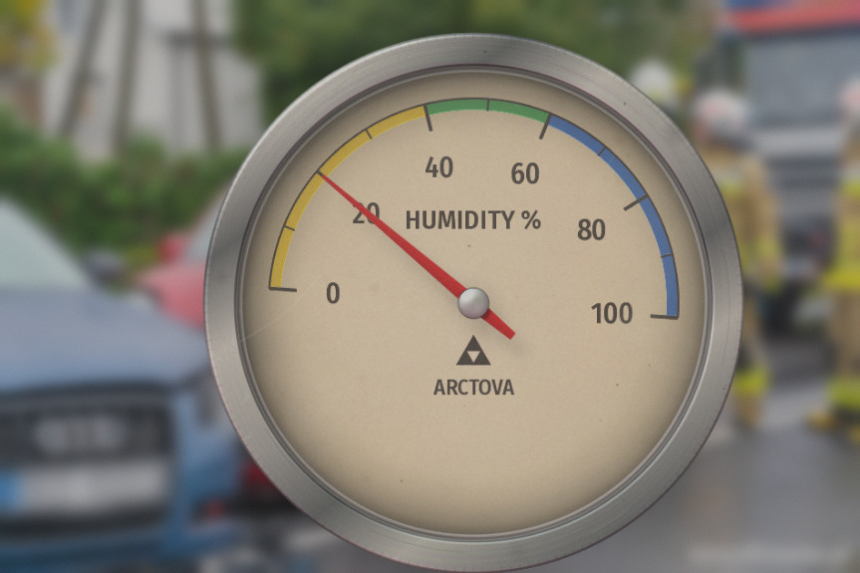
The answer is 20 %
